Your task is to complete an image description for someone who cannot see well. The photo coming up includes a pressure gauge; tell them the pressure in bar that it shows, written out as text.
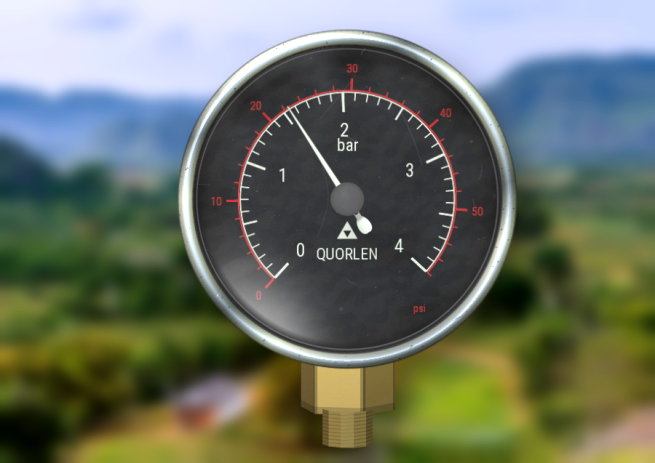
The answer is 1.55 bar
